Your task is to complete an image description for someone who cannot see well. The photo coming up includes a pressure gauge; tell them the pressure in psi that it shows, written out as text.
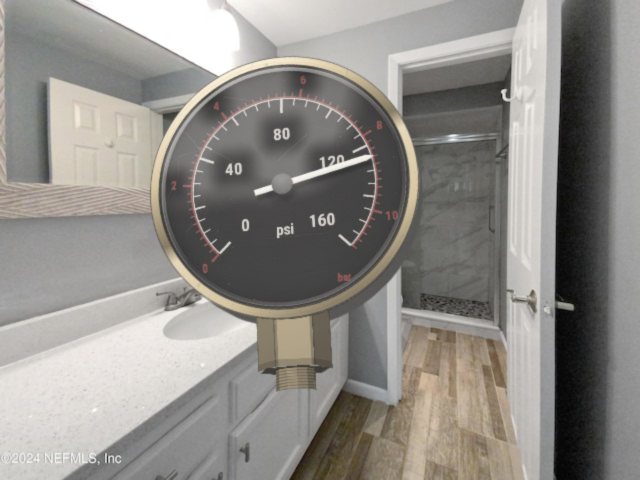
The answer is 125 psi
